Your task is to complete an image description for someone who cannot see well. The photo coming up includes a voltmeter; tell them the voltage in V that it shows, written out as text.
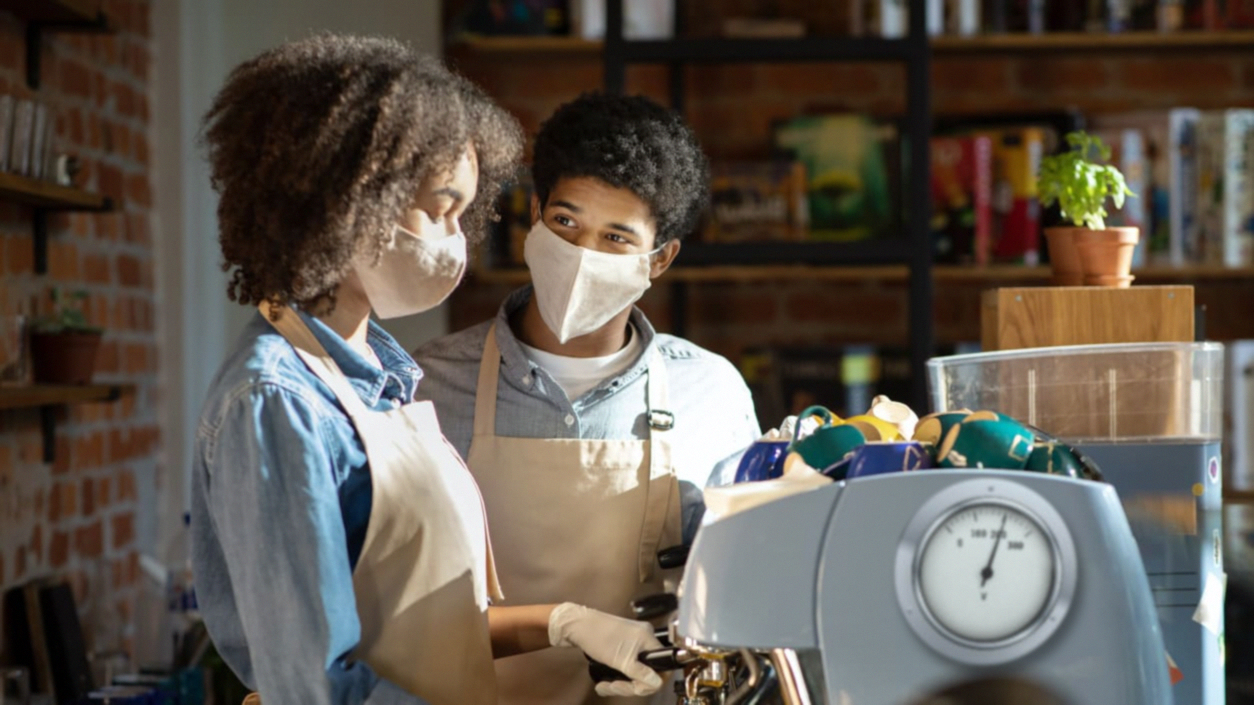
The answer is 200 V
